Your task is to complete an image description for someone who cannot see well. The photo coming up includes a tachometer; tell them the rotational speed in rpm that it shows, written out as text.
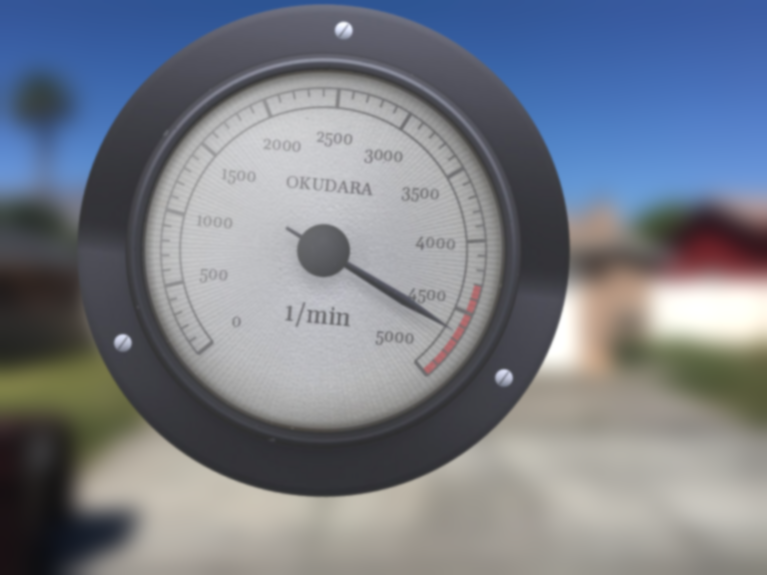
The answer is 4650 rpm
